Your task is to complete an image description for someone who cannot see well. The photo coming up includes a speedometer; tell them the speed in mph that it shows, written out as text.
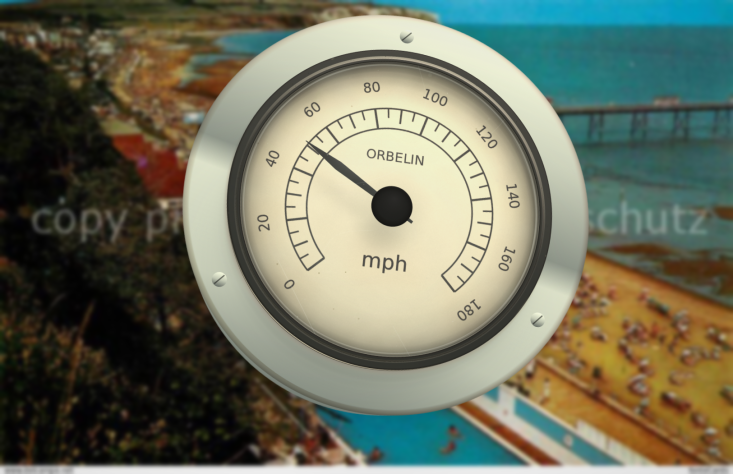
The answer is 50 mph
